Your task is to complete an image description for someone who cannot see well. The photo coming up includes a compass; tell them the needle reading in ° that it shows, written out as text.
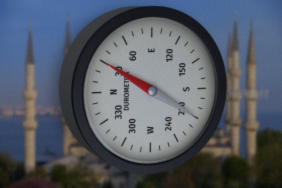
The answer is 30 °
